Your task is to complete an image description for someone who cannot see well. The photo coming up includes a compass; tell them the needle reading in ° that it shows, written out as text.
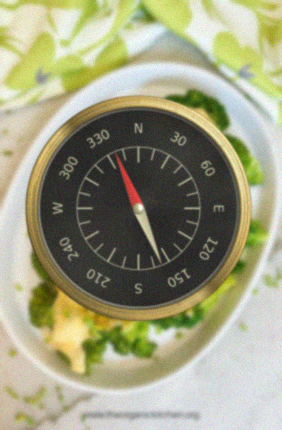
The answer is 337.5 °
